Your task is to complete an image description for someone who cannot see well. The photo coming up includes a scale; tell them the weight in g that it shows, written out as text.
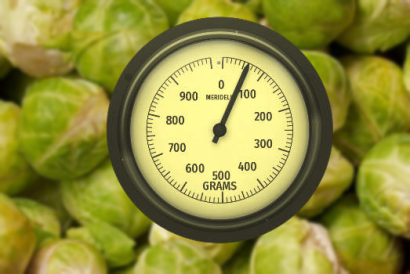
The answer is 60 g
